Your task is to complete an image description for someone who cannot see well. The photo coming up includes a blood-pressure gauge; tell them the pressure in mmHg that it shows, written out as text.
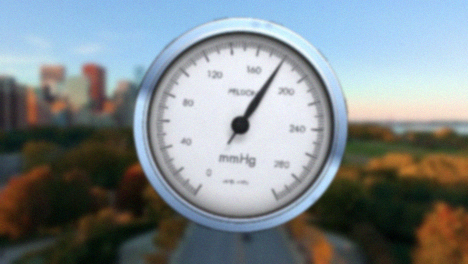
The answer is 180 mmHg
